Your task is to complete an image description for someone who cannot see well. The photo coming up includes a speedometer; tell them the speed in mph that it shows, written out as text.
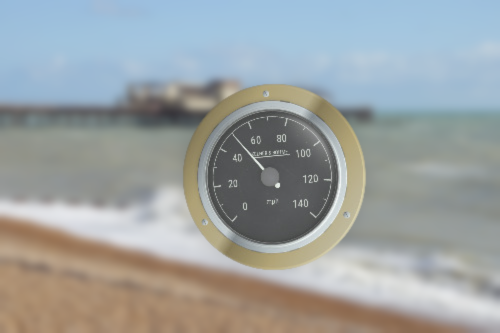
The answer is 50 mph
